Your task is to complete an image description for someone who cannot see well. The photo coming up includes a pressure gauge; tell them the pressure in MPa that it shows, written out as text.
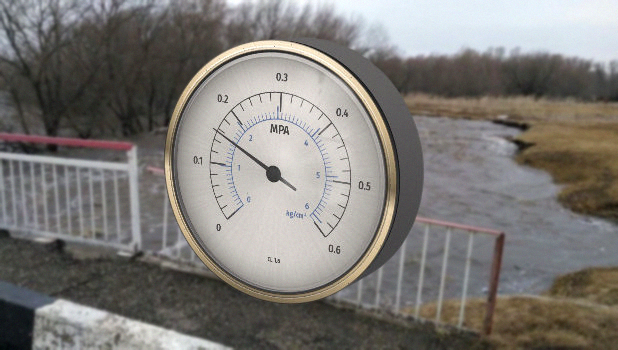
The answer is 0.16 MPa
